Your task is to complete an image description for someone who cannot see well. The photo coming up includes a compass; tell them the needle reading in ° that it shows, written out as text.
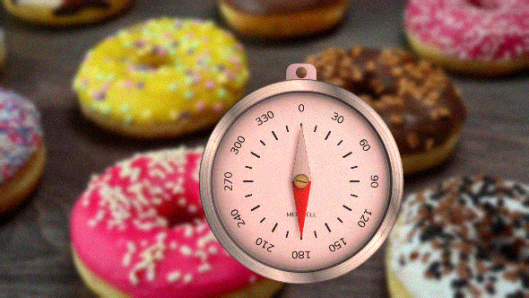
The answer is 180 °
